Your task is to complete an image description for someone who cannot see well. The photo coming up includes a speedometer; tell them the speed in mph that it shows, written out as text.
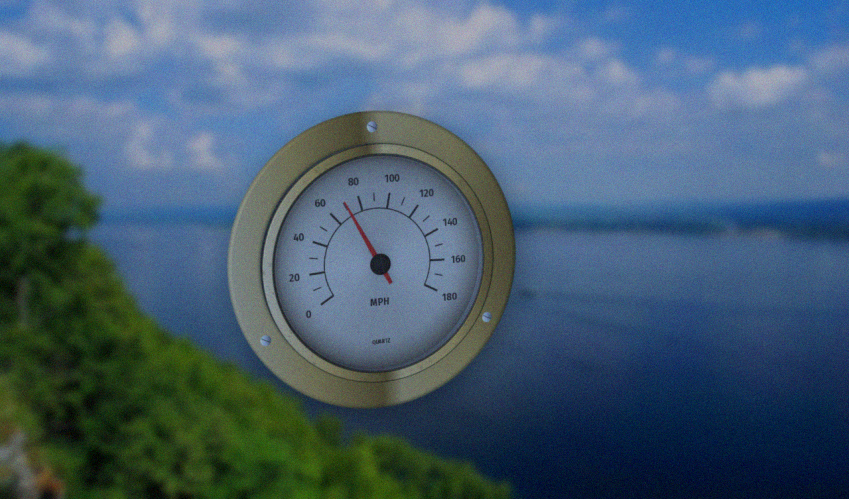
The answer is 70 mph
